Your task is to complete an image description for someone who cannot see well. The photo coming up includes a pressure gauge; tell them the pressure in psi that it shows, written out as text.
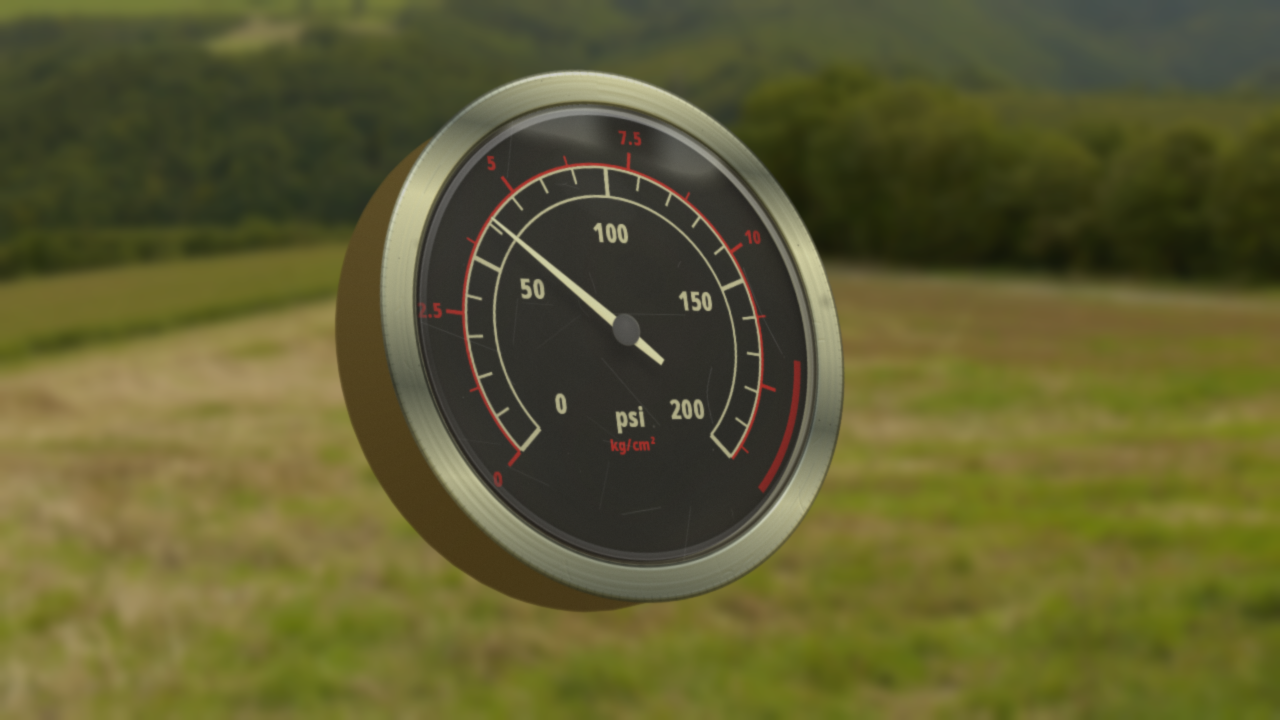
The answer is 60 psi
